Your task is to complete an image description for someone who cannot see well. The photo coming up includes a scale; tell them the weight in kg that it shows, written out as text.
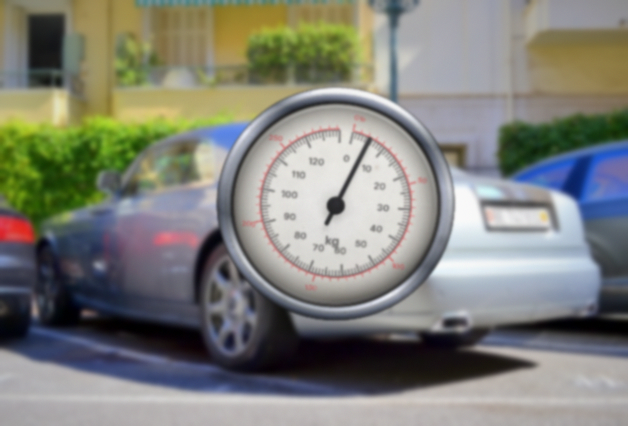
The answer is 5 kg
